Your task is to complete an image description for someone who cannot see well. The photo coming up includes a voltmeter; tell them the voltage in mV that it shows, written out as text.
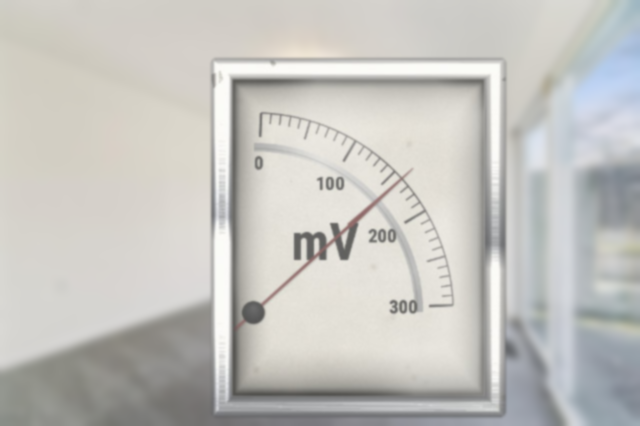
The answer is 160 mV
